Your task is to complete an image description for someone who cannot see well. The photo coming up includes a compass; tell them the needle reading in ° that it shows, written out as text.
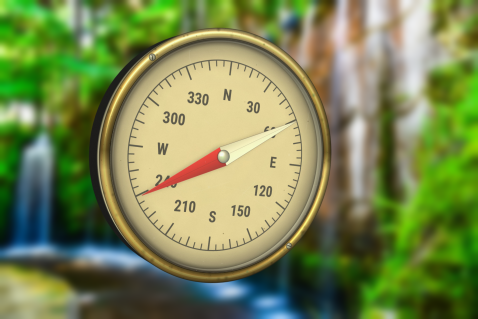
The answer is 240 °
